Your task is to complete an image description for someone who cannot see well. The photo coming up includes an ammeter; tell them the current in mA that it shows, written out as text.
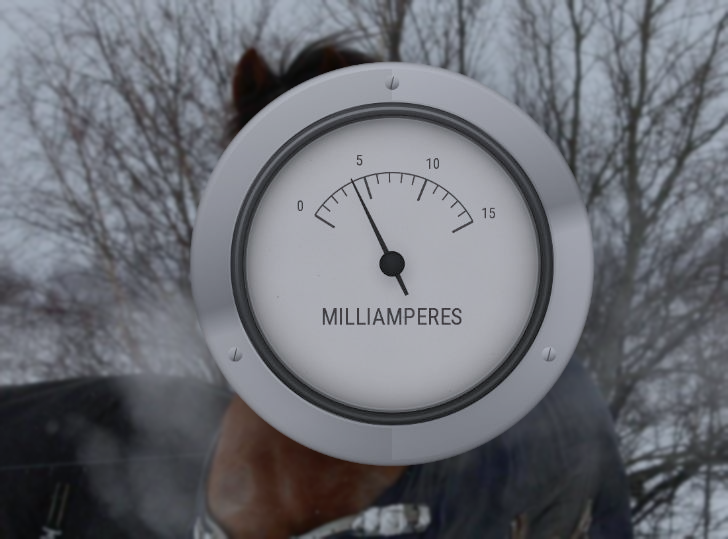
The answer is 4 mA
